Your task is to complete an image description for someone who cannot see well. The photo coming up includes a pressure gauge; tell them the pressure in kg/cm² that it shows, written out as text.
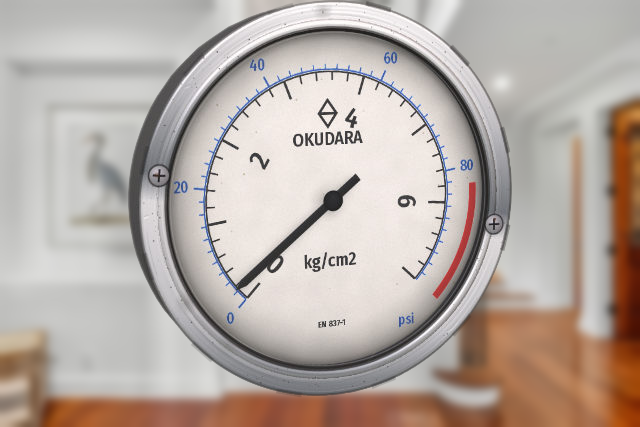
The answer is 0.2 kg/cm²
